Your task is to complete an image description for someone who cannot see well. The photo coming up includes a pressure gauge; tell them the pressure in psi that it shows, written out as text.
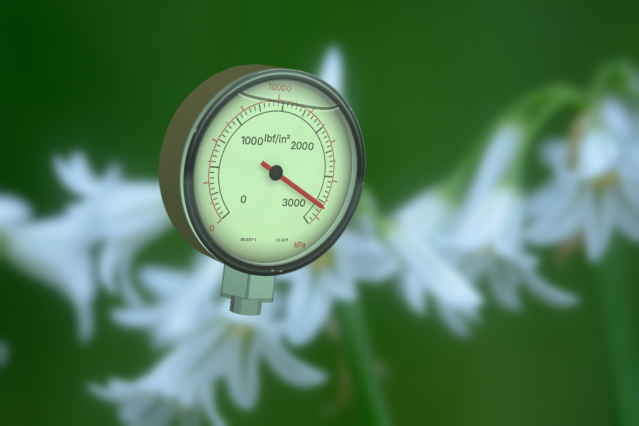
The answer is 2800 psi
